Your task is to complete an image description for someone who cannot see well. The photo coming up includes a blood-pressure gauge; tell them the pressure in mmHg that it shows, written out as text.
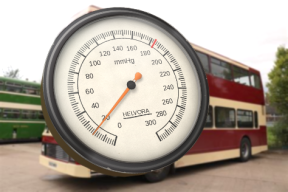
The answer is 20 mmHg
